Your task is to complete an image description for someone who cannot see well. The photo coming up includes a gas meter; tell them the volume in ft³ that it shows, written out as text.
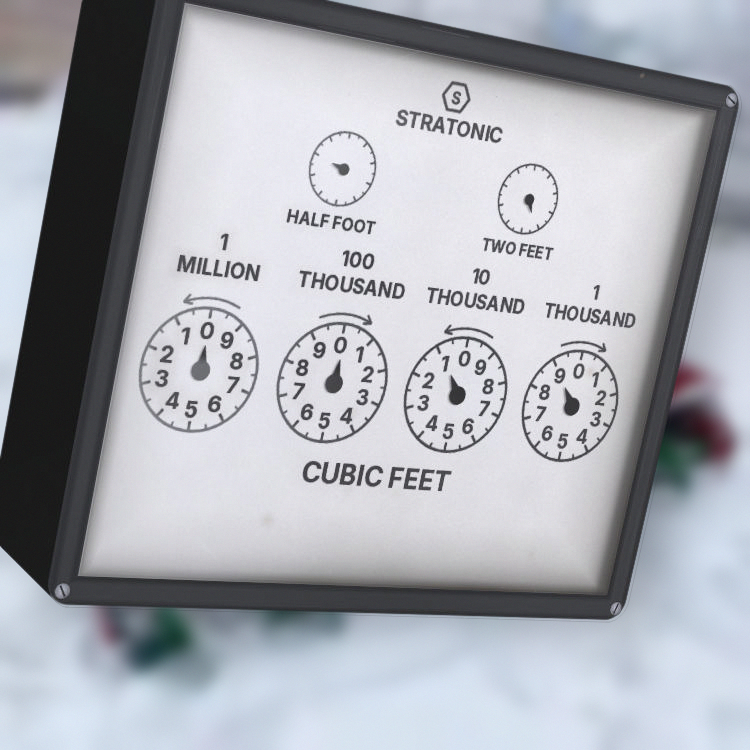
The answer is 900 ft³
